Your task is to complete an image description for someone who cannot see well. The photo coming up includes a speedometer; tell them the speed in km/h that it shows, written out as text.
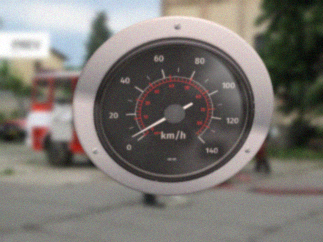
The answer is 5 km/h
